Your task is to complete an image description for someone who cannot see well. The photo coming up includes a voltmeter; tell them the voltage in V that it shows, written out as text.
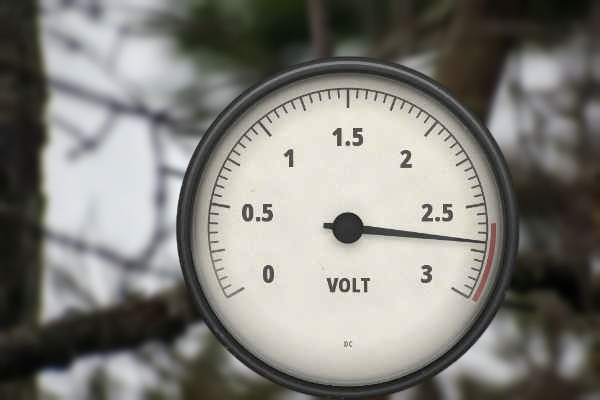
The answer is 2.7 V
